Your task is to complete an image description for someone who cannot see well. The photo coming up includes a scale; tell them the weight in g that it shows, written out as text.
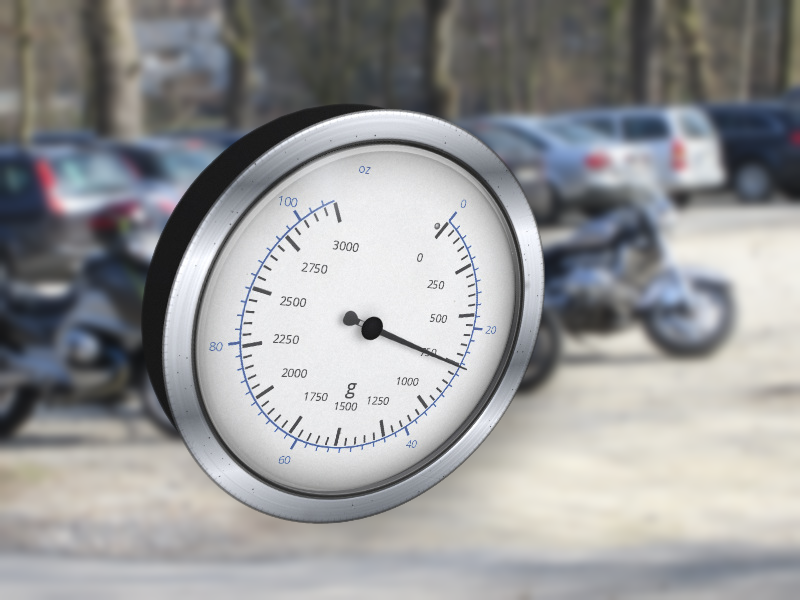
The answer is 750 g
